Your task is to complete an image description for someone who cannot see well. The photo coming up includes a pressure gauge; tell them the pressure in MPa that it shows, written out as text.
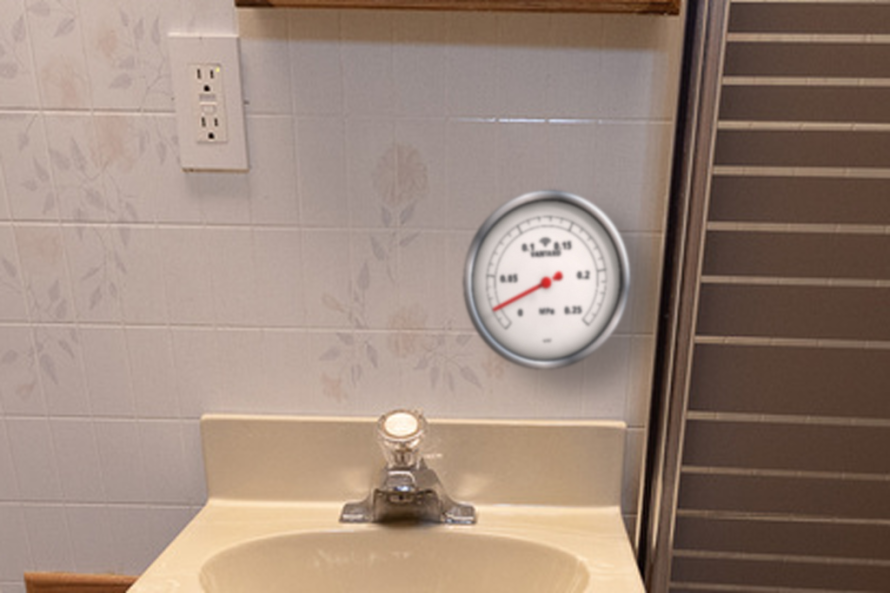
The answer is 0.02 MPa
